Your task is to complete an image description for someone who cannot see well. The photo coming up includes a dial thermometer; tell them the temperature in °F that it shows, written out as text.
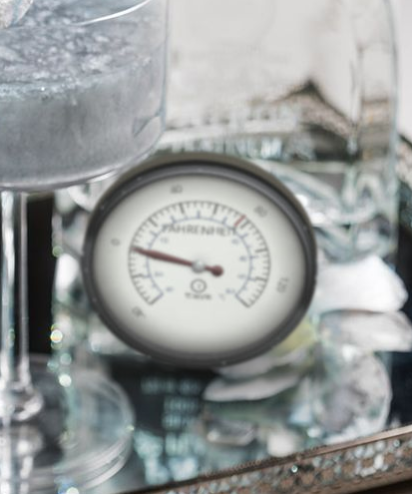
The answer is 0 °F
